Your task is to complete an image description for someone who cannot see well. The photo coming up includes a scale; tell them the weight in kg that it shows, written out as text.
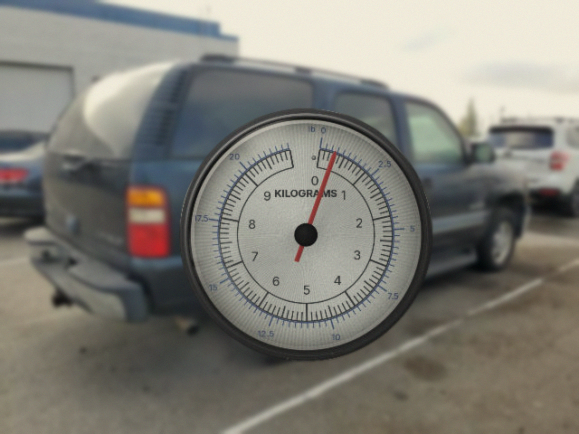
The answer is 0.3 kg
